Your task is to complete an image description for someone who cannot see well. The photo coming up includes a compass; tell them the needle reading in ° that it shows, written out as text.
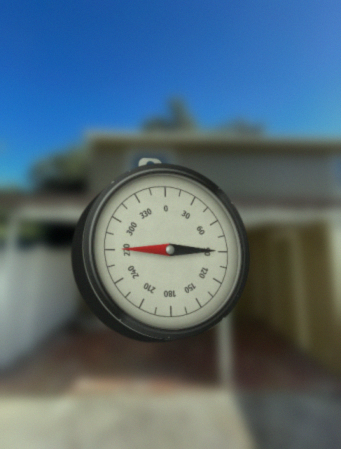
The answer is 270 °
